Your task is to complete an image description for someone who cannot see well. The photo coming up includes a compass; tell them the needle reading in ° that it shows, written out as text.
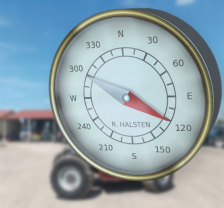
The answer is 120 °
